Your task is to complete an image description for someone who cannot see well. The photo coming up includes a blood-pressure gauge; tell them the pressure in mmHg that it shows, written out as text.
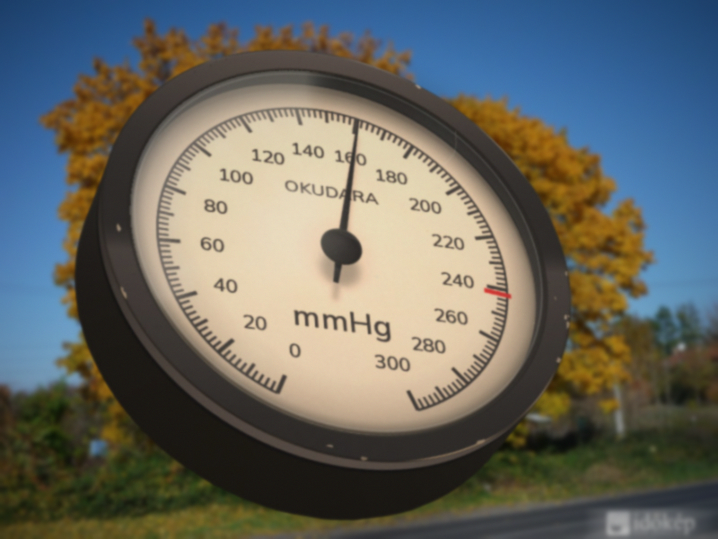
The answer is 160 mmHg
